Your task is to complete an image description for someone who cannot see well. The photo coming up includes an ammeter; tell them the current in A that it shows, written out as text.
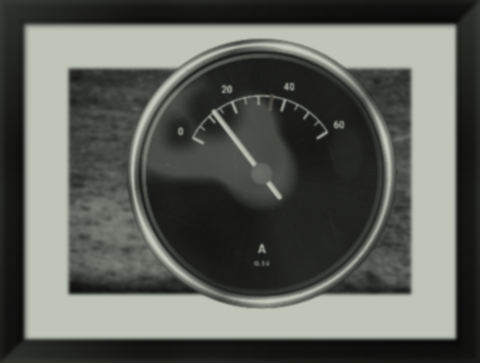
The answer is 12.5 A
